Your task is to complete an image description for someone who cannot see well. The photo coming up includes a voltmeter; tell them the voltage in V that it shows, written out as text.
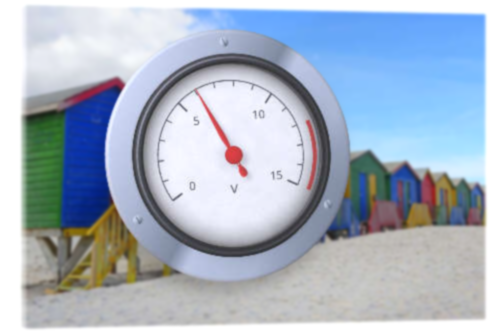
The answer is 6 V
